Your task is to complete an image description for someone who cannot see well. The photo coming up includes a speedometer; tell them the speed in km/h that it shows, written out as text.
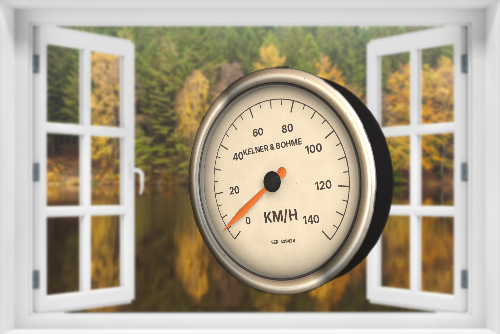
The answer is 5 km/h
